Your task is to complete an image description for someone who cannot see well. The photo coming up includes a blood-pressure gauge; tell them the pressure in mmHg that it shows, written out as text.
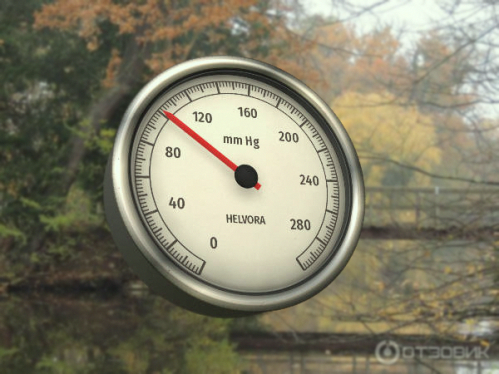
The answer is 100 mmHg
